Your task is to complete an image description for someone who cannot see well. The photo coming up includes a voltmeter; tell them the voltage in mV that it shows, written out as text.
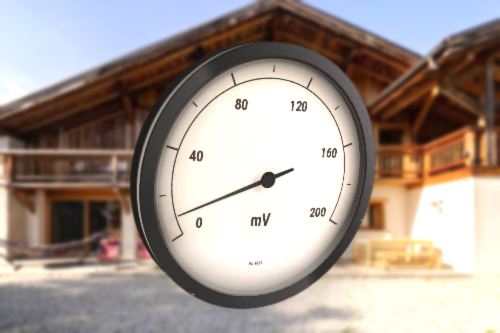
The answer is 10 mV
